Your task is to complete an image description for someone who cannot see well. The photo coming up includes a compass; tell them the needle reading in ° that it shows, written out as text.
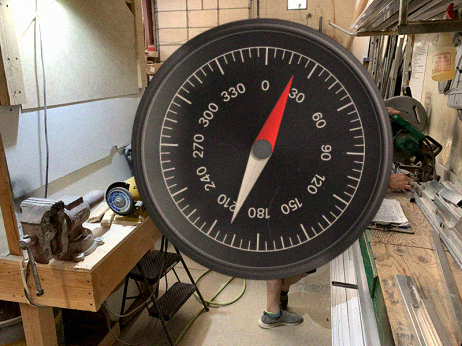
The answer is 20 °
